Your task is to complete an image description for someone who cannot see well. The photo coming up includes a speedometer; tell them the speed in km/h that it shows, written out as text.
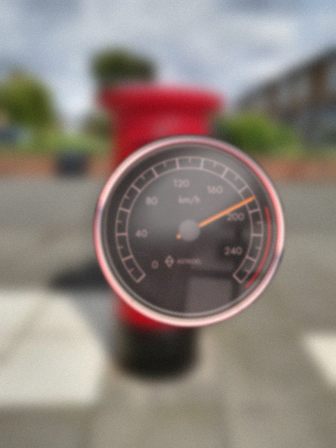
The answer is 190 km/h
